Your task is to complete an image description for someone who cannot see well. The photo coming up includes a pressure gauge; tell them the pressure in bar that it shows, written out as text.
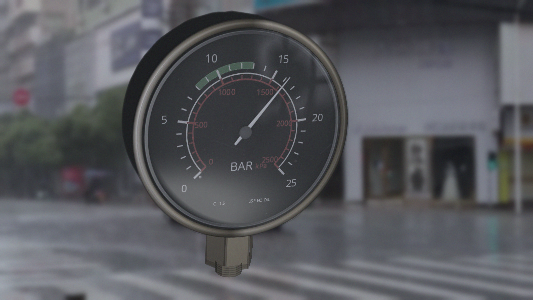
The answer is 16 bar
